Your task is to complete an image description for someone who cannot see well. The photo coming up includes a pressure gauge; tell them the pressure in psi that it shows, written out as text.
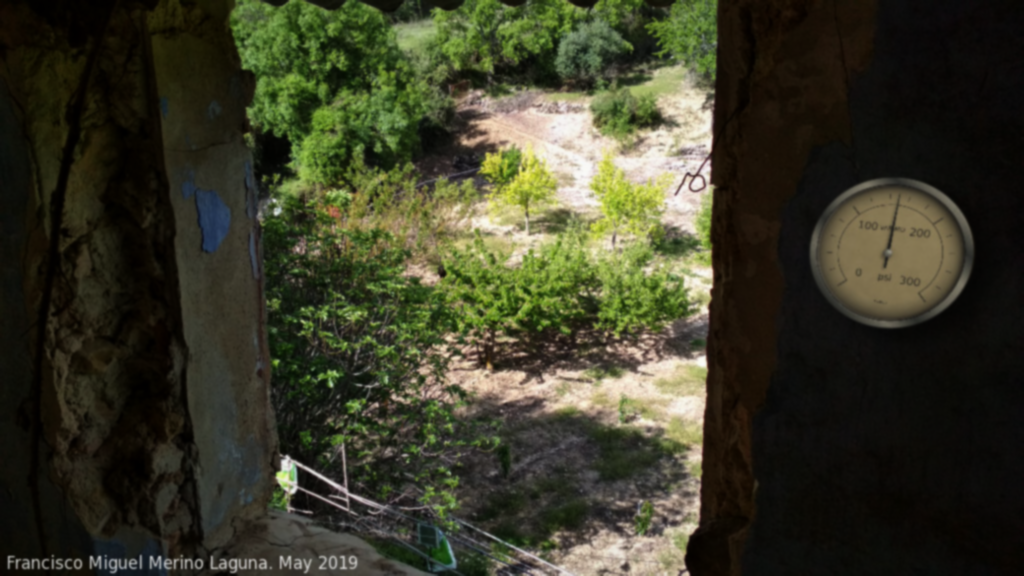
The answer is 150 psi
